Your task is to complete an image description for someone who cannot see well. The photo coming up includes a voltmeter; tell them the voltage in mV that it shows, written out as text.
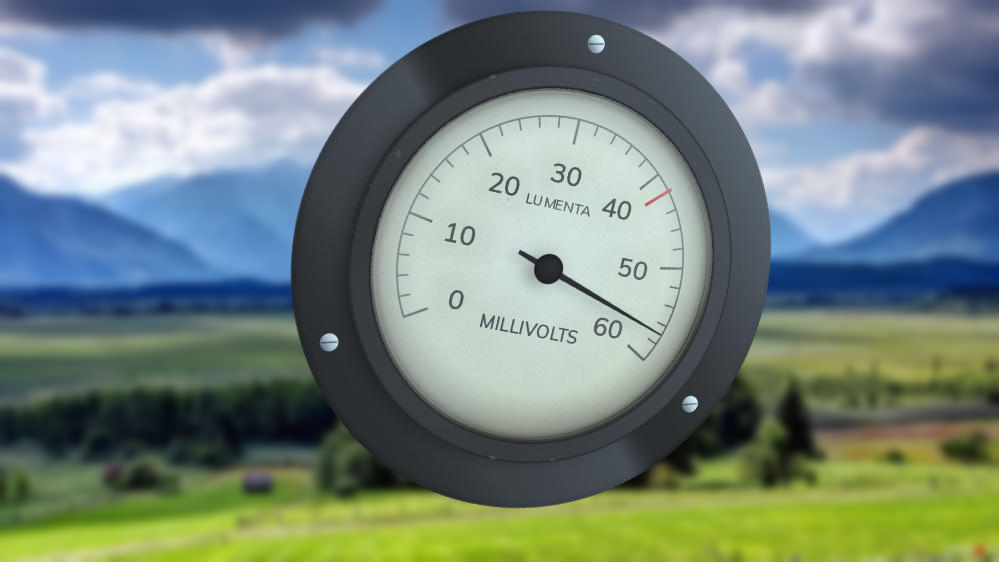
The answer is 57 mV
